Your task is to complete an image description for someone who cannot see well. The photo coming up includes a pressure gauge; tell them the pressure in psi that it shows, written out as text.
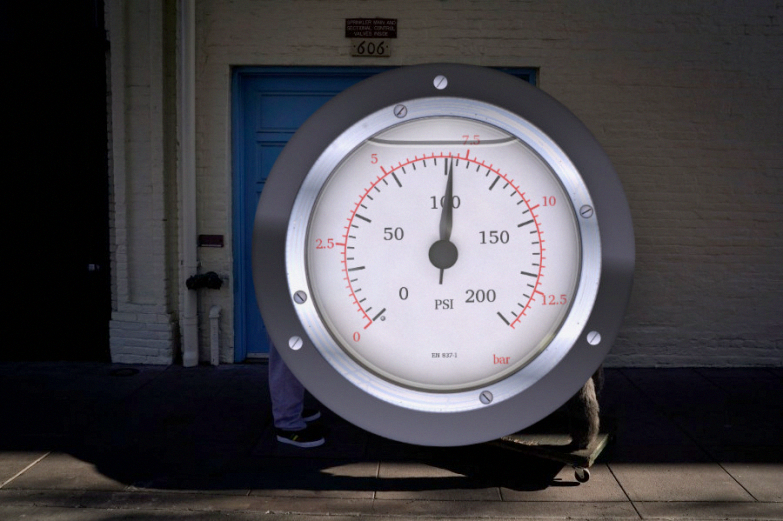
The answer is 102.5 psi
